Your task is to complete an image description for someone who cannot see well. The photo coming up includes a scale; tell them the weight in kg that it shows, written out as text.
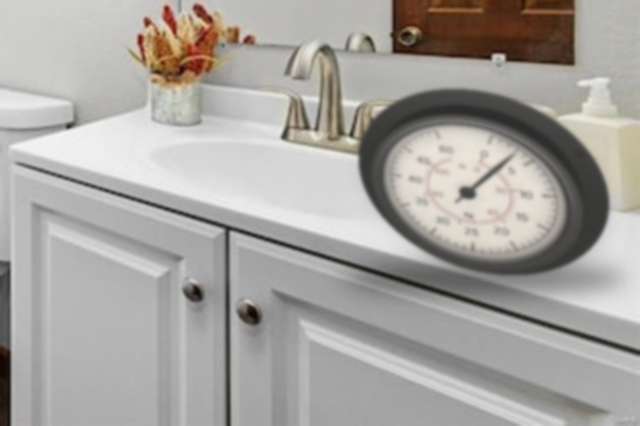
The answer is 3 kg
